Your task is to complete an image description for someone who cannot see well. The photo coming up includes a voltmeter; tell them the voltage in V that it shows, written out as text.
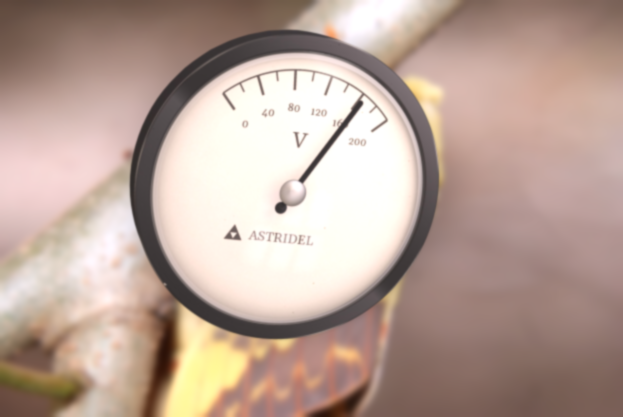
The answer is 160 V
